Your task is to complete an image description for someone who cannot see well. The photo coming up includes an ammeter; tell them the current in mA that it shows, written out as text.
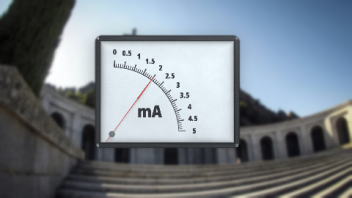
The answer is 2 mA
